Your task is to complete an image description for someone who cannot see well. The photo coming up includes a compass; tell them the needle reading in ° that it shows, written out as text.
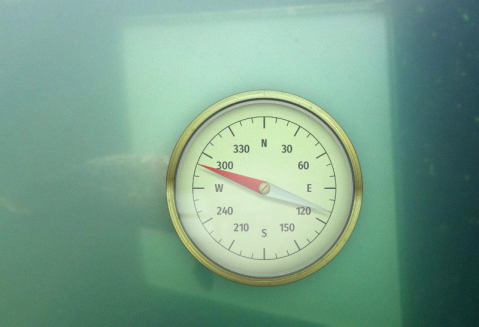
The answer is 290 °
